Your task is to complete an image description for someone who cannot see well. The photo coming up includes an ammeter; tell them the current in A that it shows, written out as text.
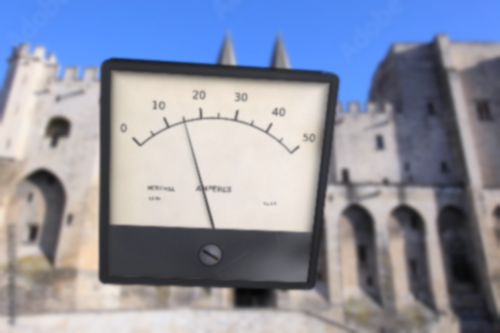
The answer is 15 A
